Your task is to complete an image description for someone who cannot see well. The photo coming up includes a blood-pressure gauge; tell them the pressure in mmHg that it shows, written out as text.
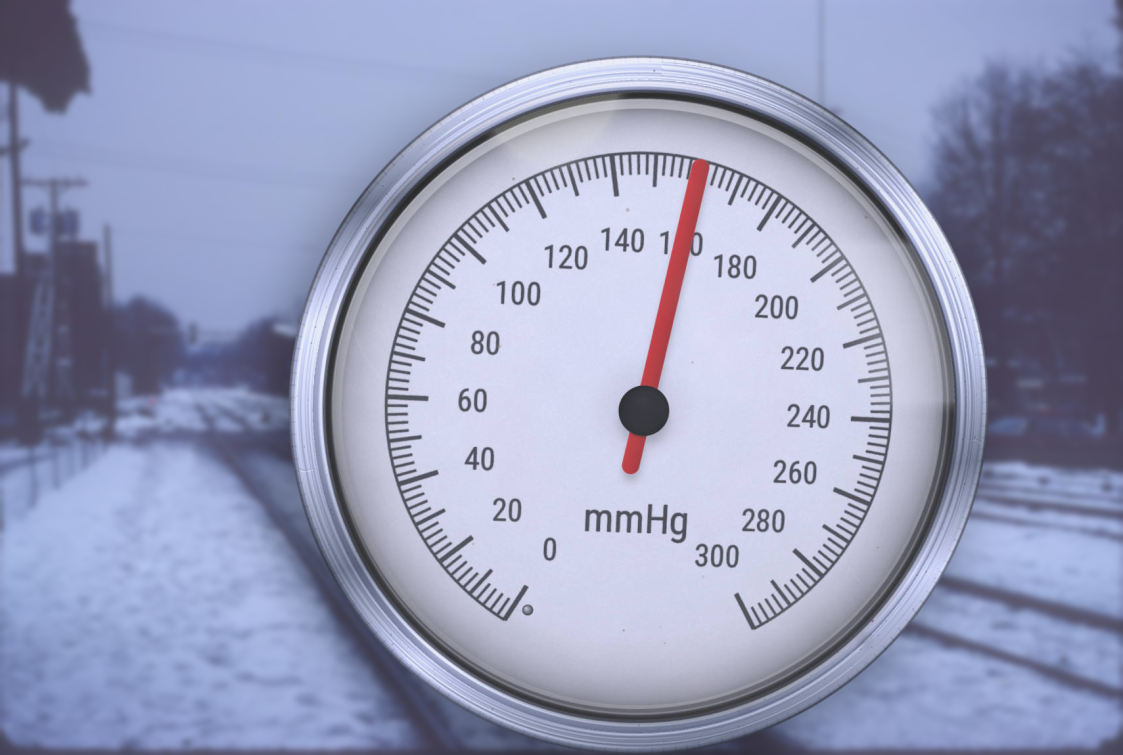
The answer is 160 mmHg
